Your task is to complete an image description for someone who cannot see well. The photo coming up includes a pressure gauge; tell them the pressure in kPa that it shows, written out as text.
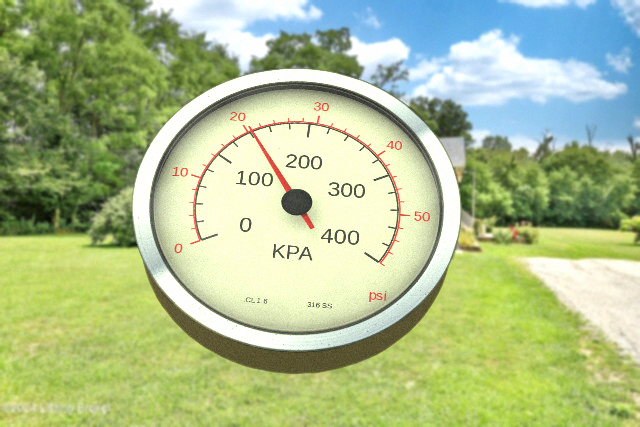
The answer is 140 kPa
